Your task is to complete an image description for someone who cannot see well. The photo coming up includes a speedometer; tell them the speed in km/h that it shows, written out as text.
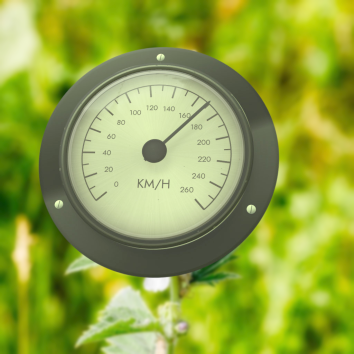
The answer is 170 km/h
